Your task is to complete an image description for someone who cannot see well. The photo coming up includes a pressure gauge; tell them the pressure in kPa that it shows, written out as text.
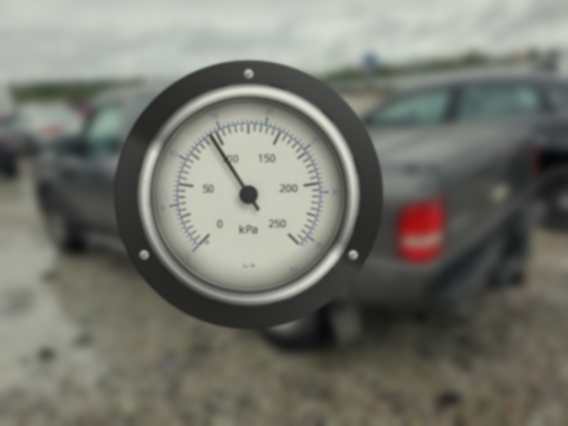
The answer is 95 kPa
